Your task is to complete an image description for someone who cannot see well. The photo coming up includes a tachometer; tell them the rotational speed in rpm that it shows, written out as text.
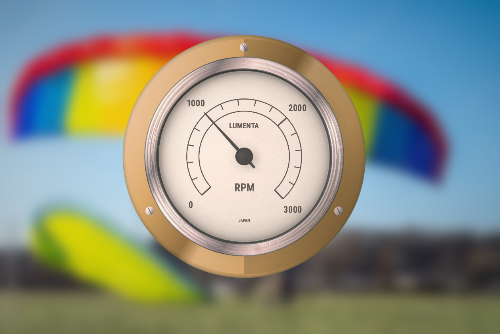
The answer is 1000 rpm
